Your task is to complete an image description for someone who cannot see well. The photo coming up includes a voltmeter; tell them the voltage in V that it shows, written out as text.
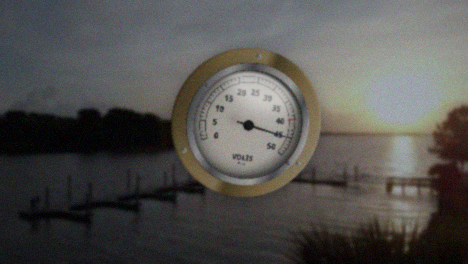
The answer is 45 V
